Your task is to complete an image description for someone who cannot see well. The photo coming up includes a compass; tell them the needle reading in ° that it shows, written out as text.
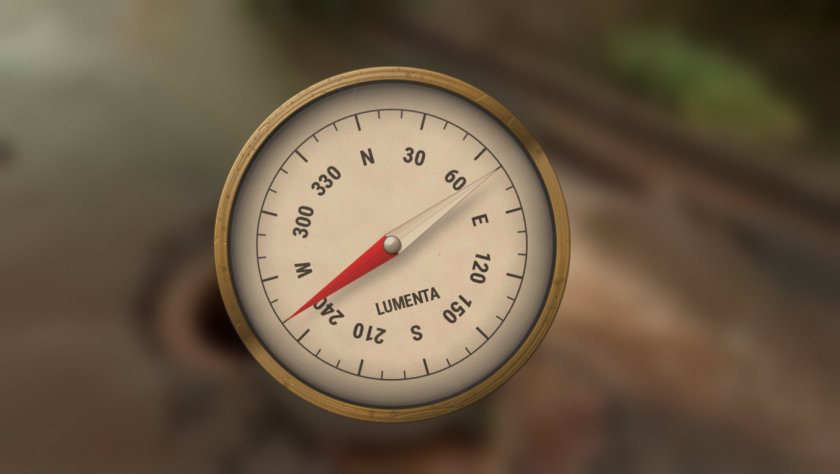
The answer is 250 °
